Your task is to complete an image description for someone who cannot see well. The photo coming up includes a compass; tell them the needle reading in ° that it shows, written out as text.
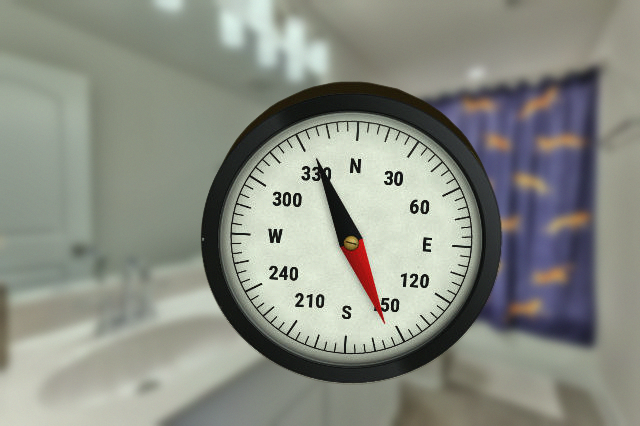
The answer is 155 °
